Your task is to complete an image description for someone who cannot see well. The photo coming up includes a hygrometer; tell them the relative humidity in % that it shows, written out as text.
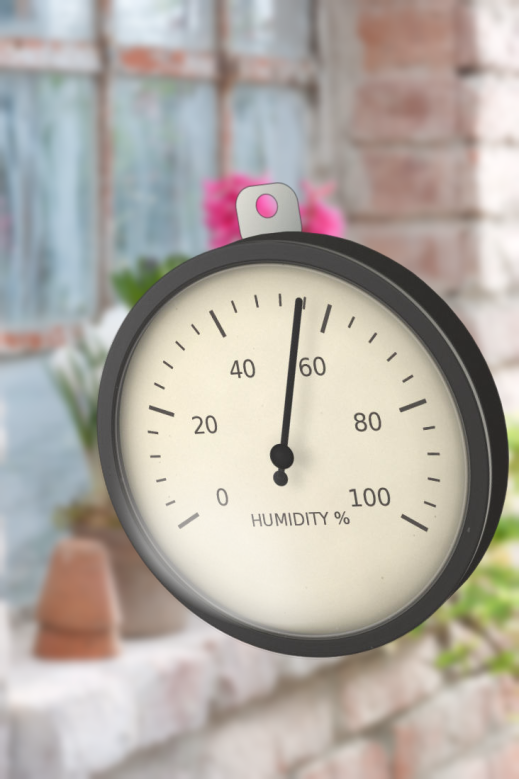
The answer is 56 %
